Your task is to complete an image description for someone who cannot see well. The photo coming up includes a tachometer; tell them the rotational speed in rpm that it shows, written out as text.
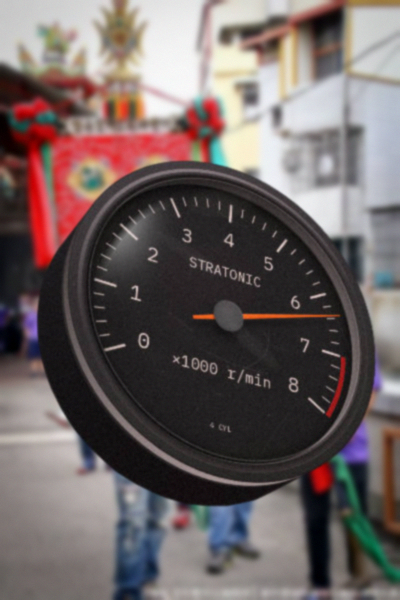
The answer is 6400 rpm
